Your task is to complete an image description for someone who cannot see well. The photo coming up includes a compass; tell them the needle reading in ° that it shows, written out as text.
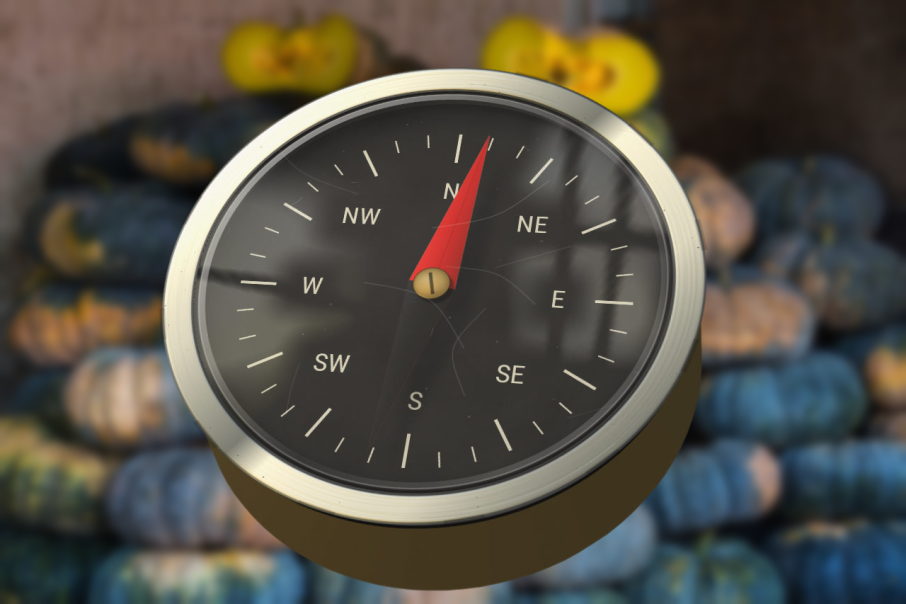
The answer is 10 °
